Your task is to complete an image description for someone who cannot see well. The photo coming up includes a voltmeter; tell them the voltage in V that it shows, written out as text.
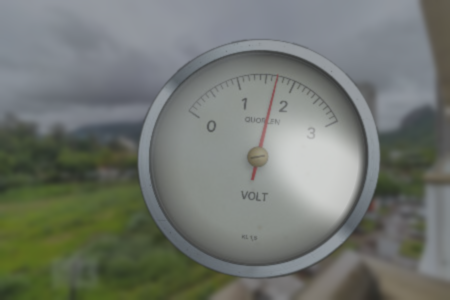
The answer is 1.7 V
